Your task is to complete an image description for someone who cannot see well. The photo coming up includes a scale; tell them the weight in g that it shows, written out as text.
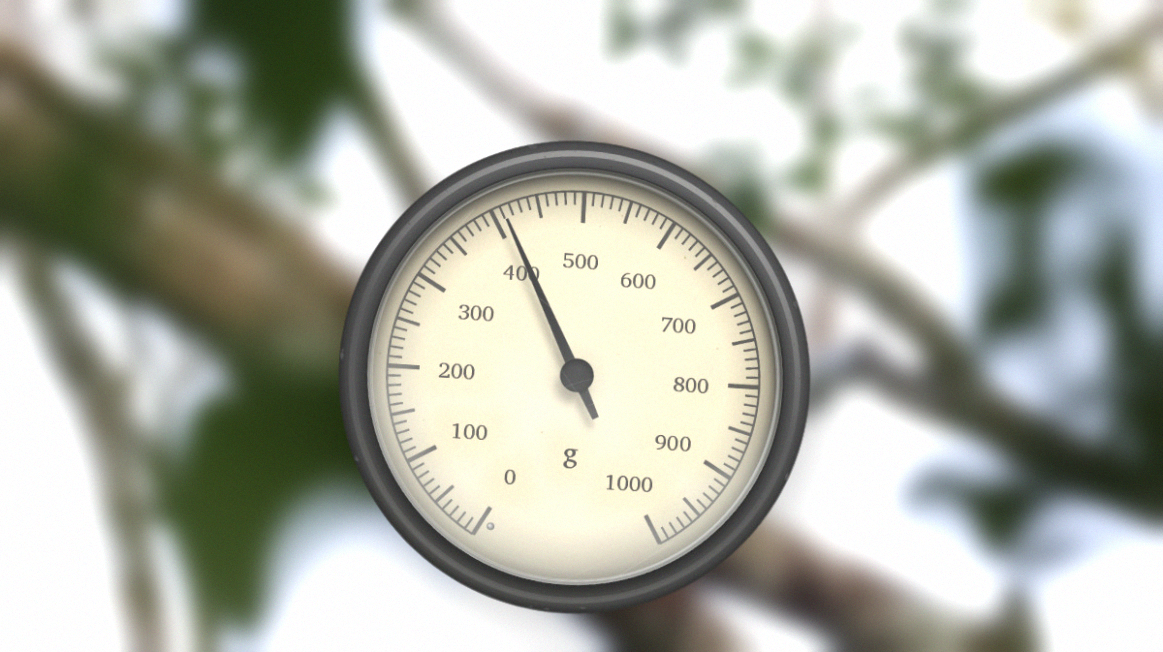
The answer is 410 g
